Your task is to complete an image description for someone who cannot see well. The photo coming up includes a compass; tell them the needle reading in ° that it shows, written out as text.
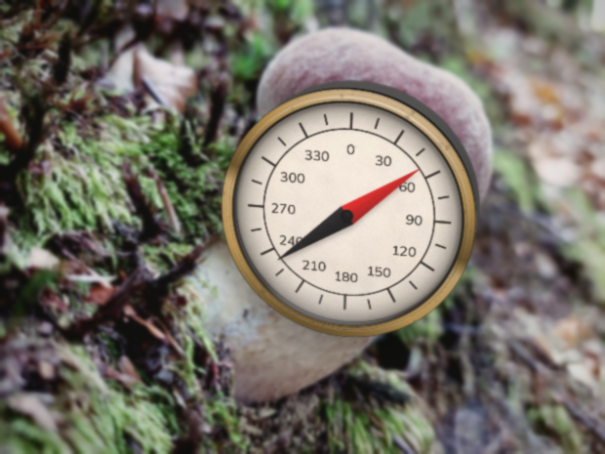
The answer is 52.5 °
